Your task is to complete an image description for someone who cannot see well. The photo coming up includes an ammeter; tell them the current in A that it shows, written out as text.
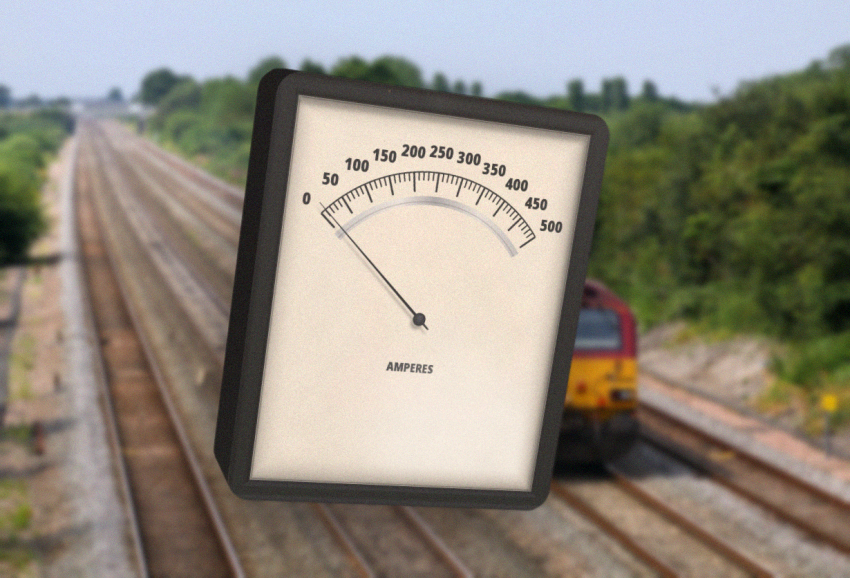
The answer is 10 A
